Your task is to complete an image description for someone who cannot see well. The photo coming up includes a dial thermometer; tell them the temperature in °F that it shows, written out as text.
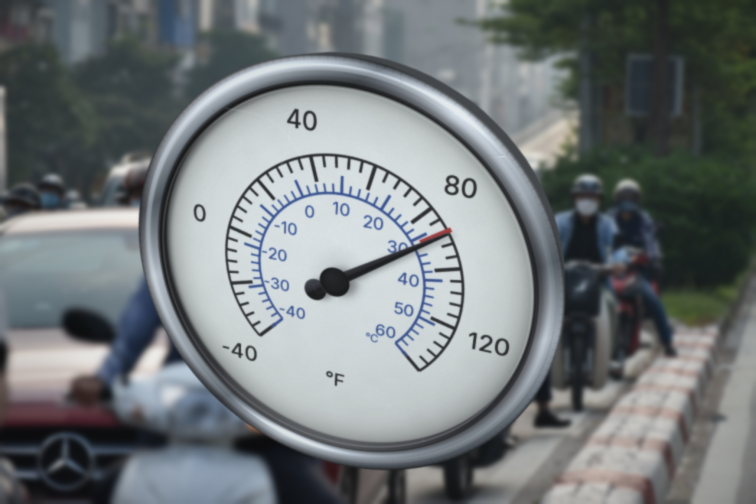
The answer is 88 °F
